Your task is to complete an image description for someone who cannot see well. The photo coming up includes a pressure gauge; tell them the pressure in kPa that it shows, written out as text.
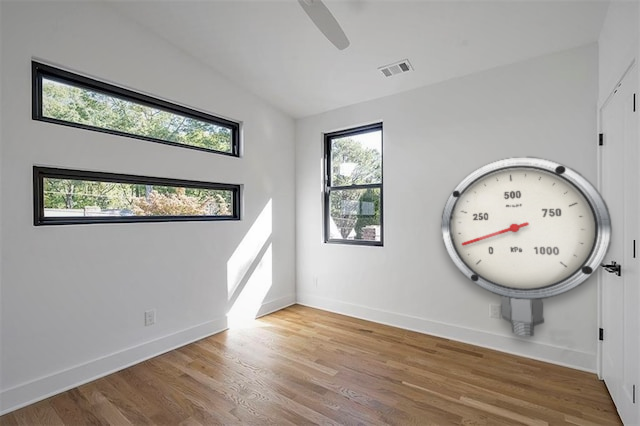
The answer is 100 kPa
